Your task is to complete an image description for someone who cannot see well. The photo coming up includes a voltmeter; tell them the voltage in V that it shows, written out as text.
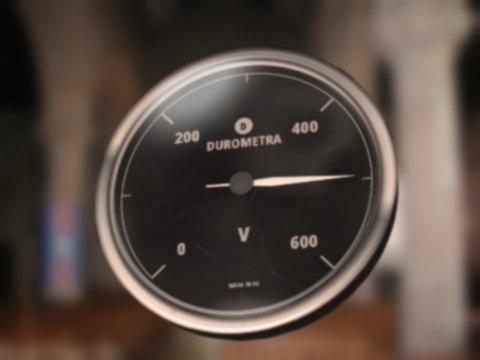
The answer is 500 V
